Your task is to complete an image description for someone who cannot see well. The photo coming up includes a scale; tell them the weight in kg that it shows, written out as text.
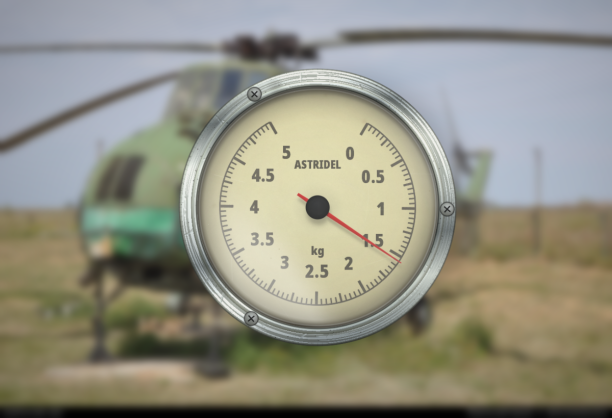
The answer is 1.55 kg
